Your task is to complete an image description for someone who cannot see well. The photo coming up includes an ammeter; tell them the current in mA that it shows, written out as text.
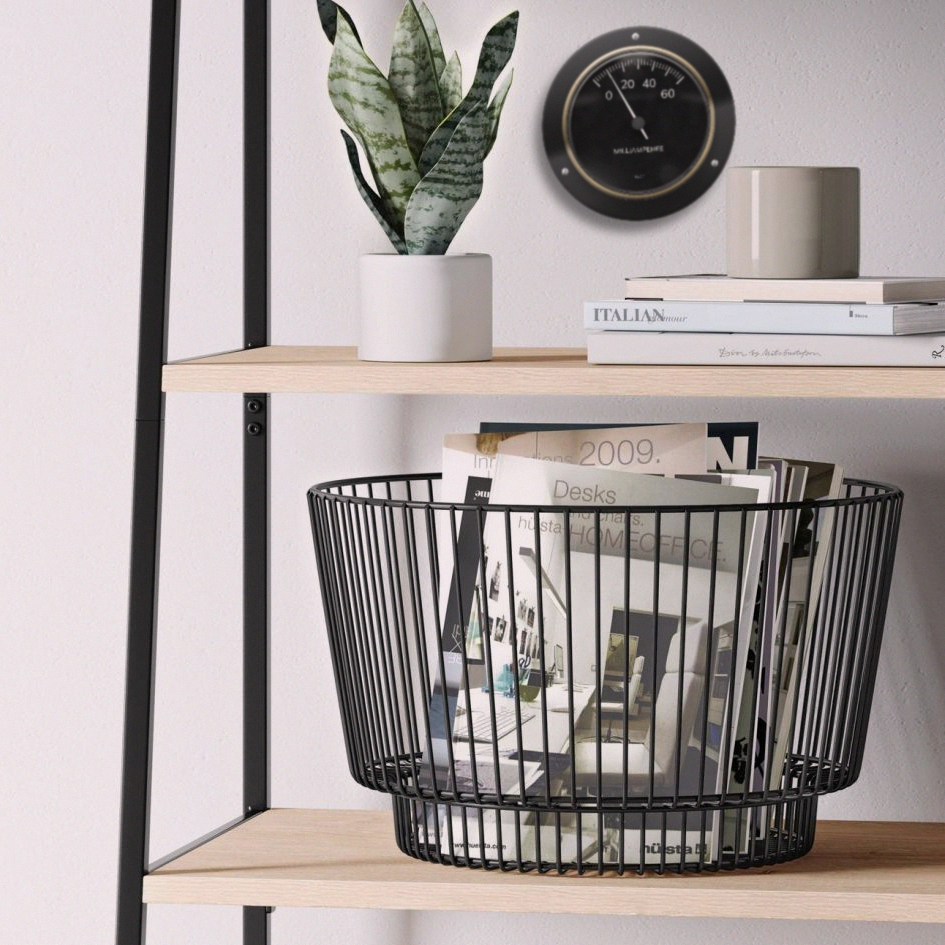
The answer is 10 mA
